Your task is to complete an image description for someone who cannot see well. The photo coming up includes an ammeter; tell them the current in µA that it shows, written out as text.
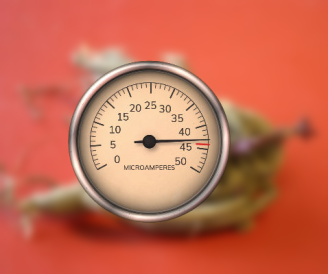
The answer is 43 µA
